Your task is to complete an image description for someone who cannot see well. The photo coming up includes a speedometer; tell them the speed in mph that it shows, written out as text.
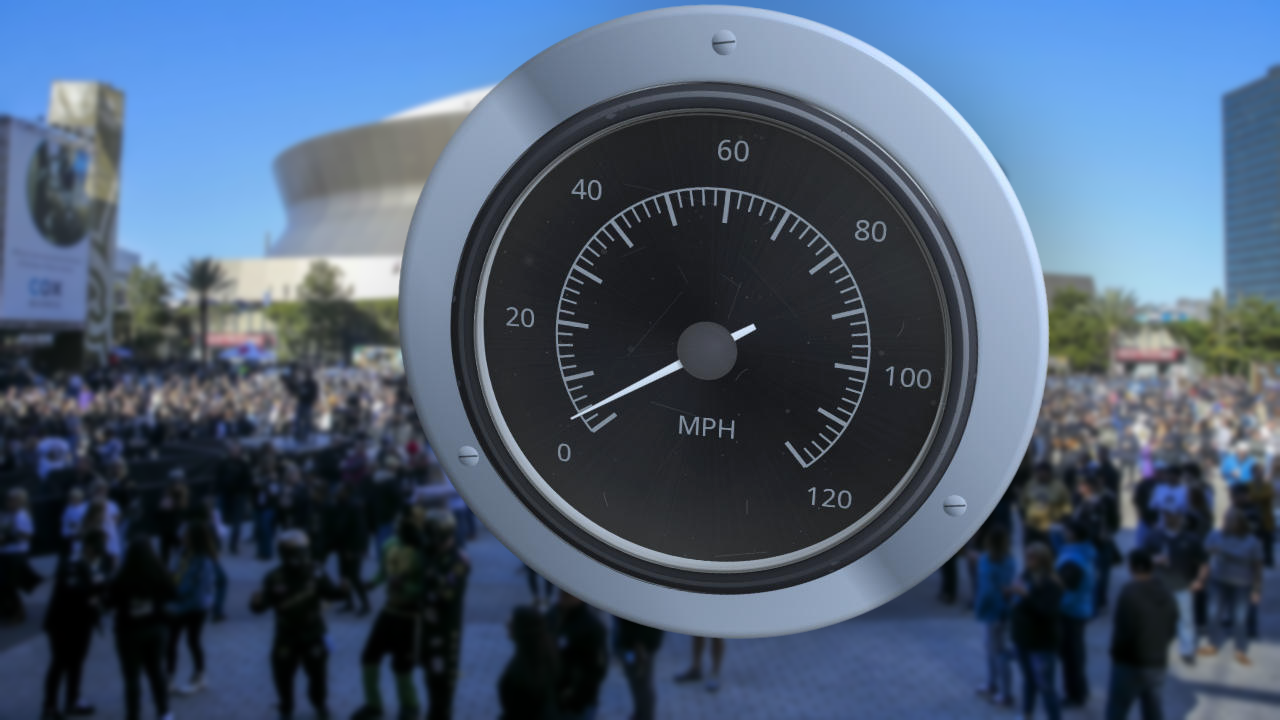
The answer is 4 mph
